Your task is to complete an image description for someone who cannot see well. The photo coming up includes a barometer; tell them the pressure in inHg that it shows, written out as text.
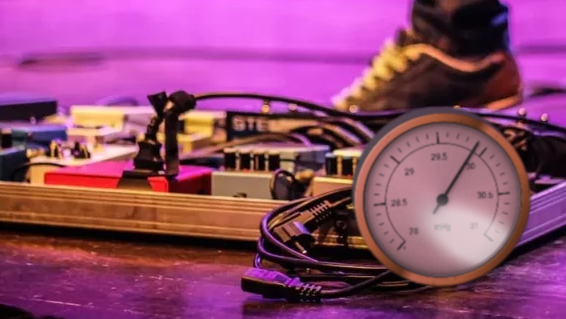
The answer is 29.9 inHg
